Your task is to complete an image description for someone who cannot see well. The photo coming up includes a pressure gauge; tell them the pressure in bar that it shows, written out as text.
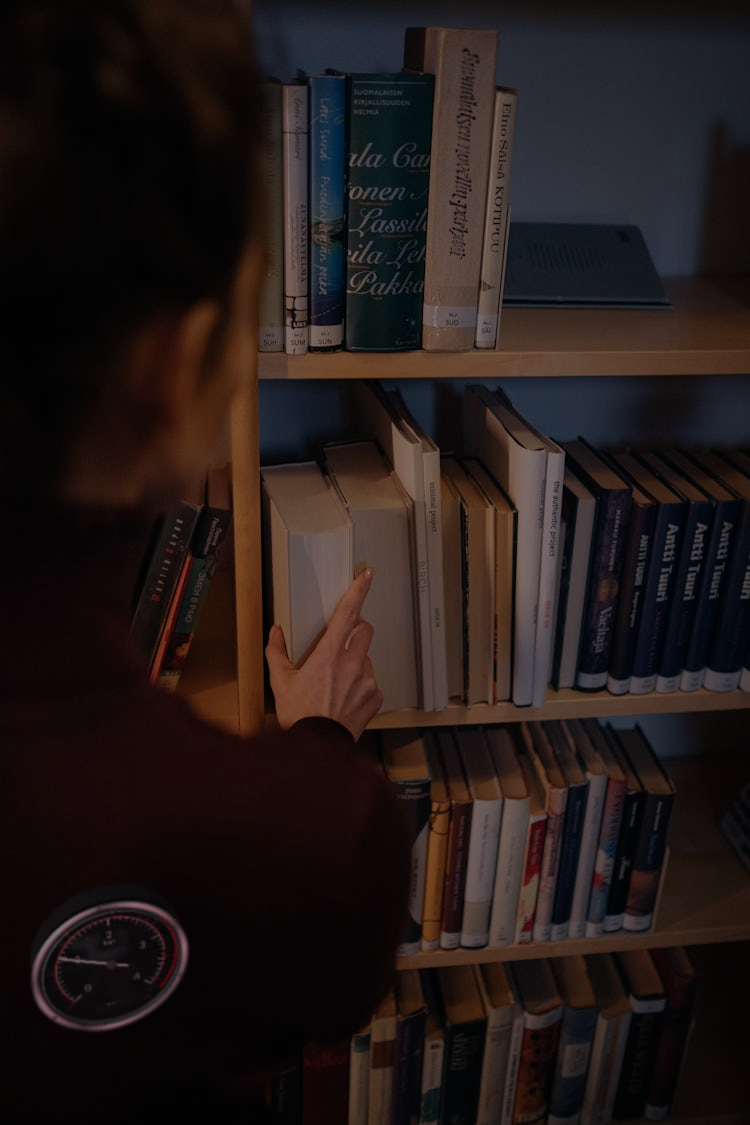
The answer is 1 bar
